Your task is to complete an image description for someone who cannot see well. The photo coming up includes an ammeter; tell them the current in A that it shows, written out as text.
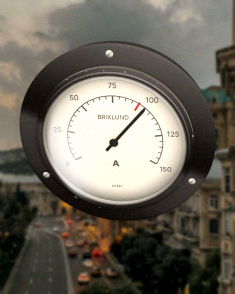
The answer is 100 A
